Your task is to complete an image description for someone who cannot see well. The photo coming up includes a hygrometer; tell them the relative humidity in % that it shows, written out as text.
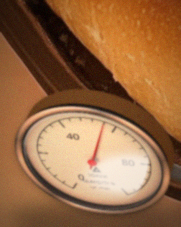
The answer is 56 %
